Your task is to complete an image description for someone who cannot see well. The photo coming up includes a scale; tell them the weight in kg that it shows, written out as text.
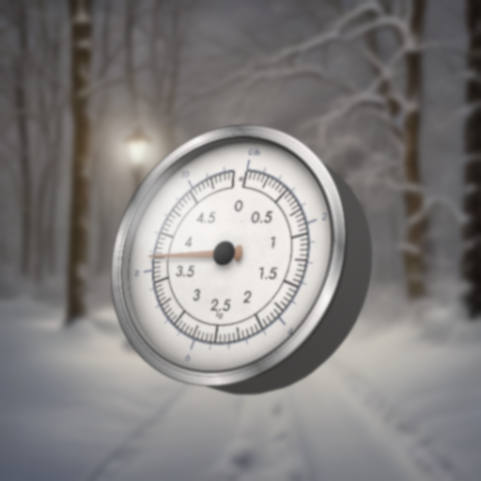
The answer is 3.75 kg
